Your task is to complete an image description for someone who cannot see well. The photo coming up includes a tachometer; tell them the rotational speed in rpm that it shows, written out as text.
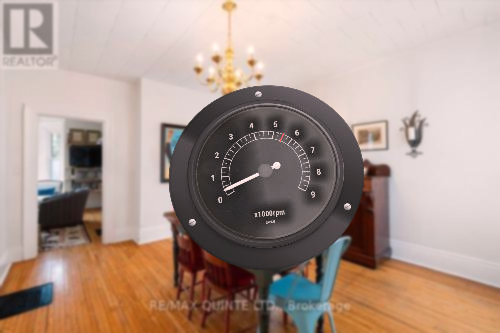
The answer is 250 rpm
